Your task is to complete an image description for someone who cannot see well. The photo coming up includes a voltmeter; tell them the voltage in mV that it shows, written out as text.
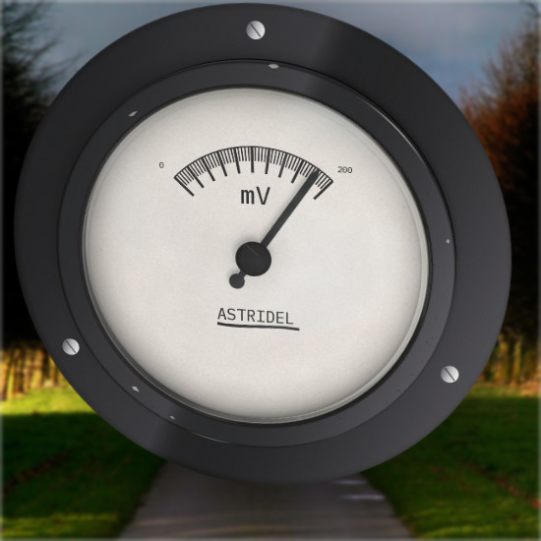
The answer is 180 mV
